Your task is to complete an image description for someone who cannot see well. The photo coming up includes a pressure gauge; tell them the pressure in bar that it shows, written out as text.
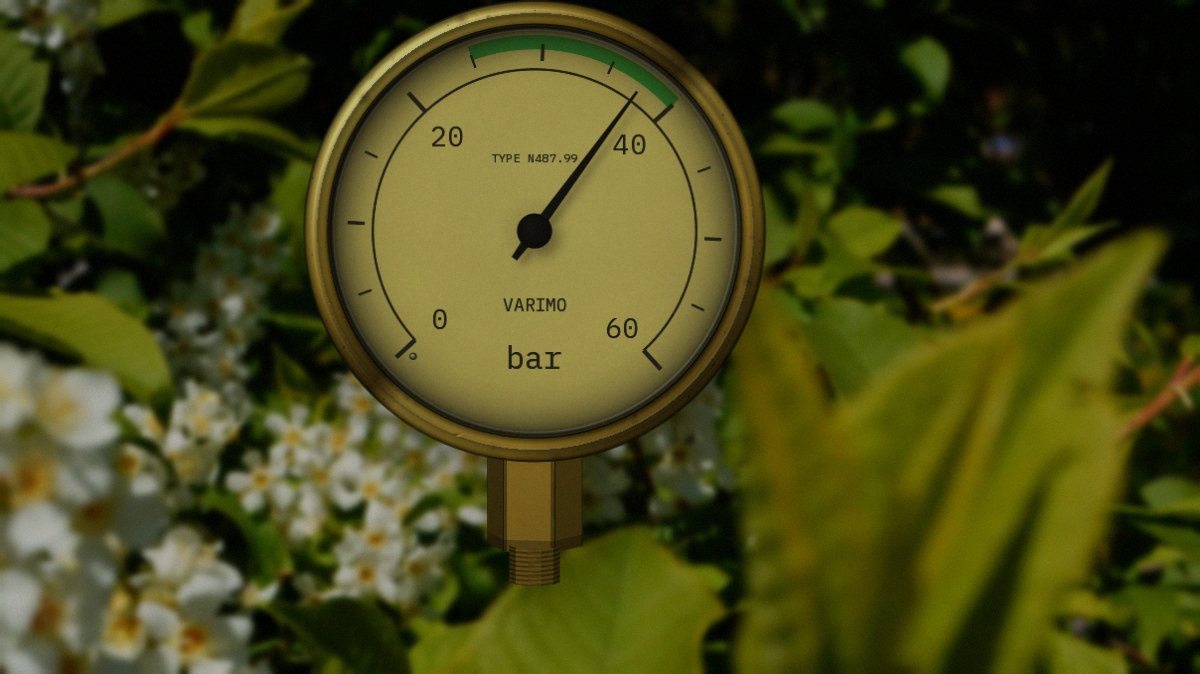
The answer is 37.5 bar
